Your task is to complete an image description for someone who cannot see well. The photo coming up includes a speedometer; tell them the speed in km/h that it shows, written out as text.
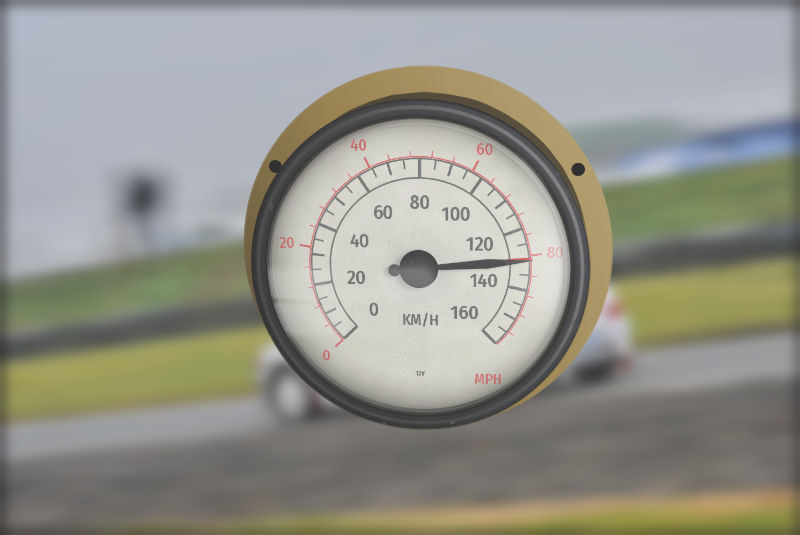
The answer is 130 km/h
